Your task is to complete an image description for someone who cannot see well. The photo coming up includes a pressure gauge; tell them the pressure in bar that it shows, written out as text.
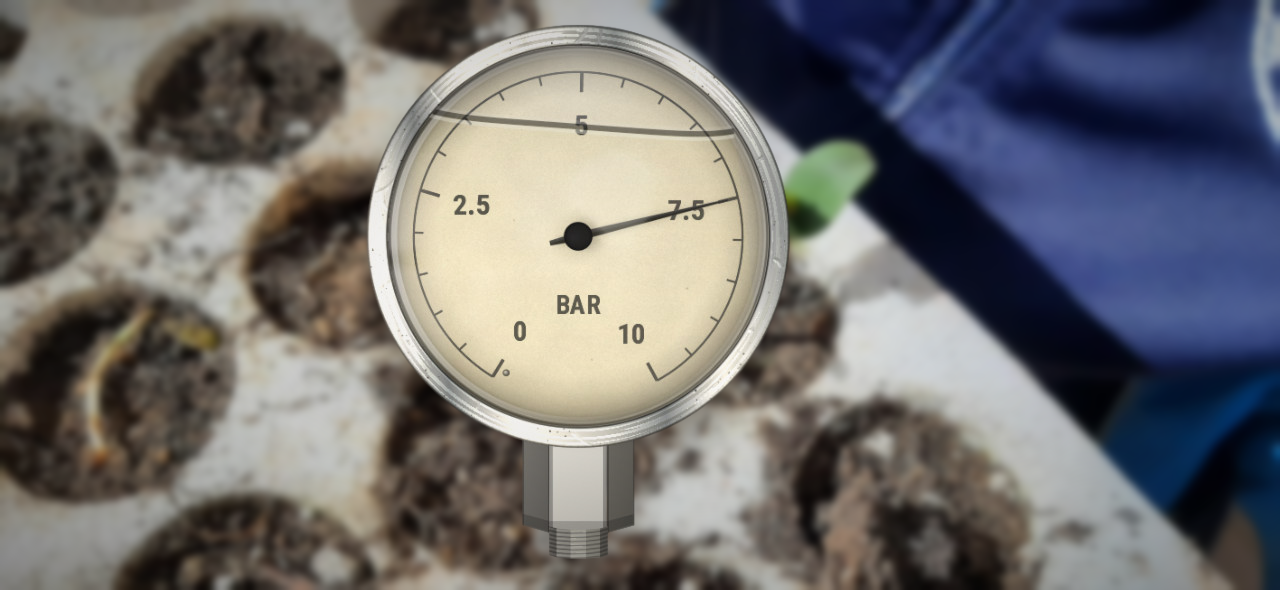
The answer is 7.5 bar
